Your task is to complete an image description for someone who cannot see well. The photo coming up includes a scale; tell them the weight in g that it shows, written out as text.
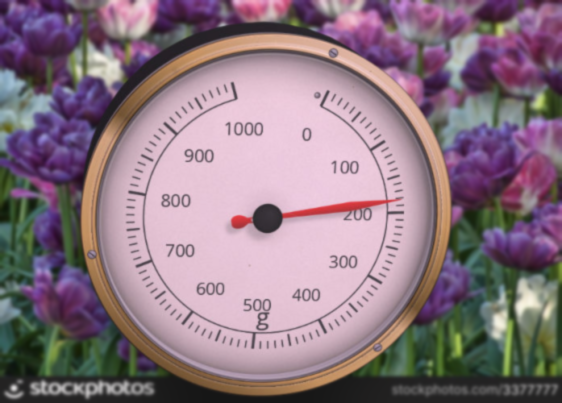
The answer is 180 g
